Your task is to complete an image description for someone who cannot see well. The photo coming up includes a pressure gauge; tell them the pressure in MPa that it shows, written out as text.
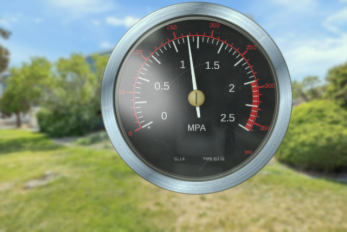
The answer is 1.15 MPa
